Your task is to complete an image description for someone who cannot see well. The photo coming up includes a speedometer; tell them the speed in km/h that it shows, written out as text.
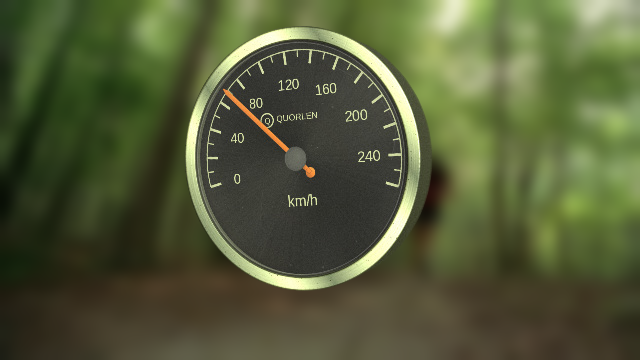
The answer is 70 km/h
